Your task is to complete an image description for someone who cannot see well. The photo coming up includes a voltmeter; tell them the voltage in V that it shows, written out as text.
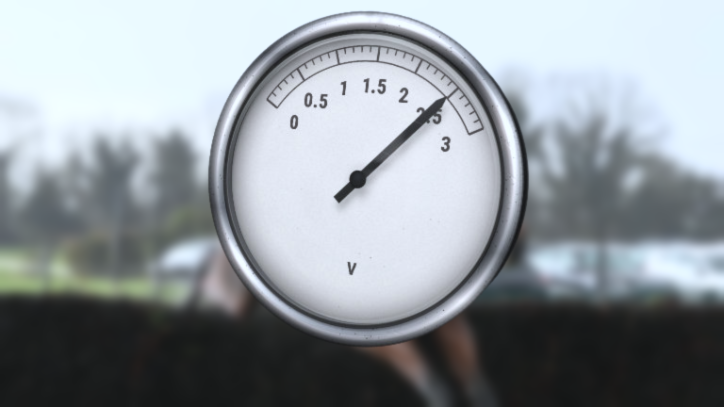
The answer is 2.5 V
